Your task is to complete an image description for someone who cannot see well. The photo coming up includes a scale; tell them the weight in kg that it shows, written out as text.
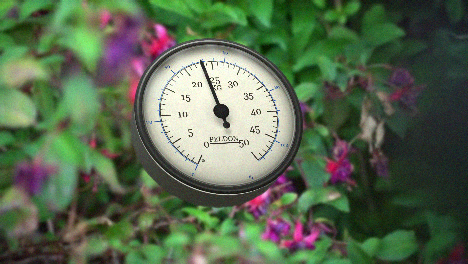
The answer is 23 kg
